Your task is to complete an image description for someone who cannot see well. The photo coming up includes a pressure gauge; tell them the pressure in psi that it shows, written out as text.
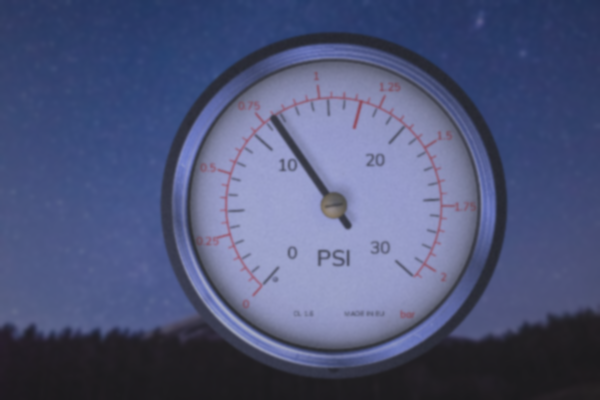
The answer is 11.5 psi
